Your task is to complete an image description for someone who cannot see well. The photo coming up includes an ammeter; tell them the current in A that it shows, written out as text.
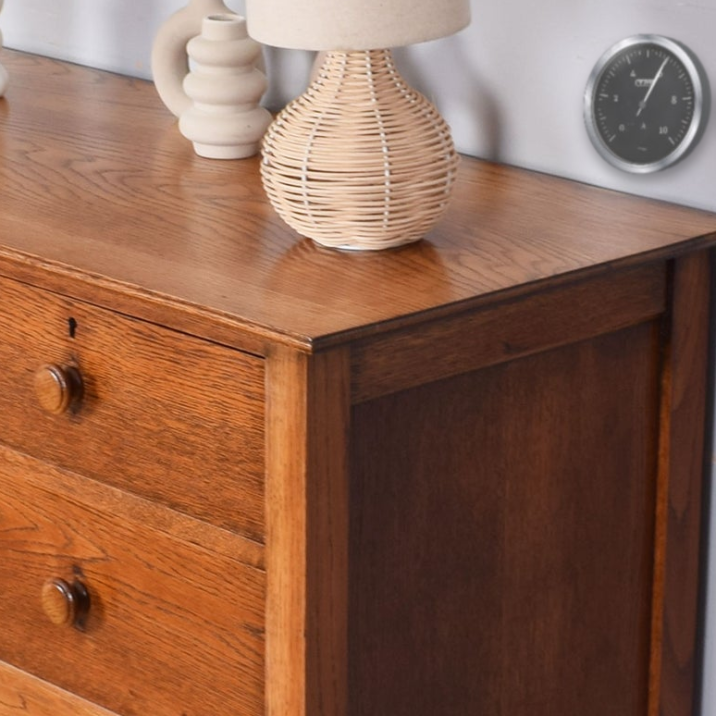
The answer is 6 A
